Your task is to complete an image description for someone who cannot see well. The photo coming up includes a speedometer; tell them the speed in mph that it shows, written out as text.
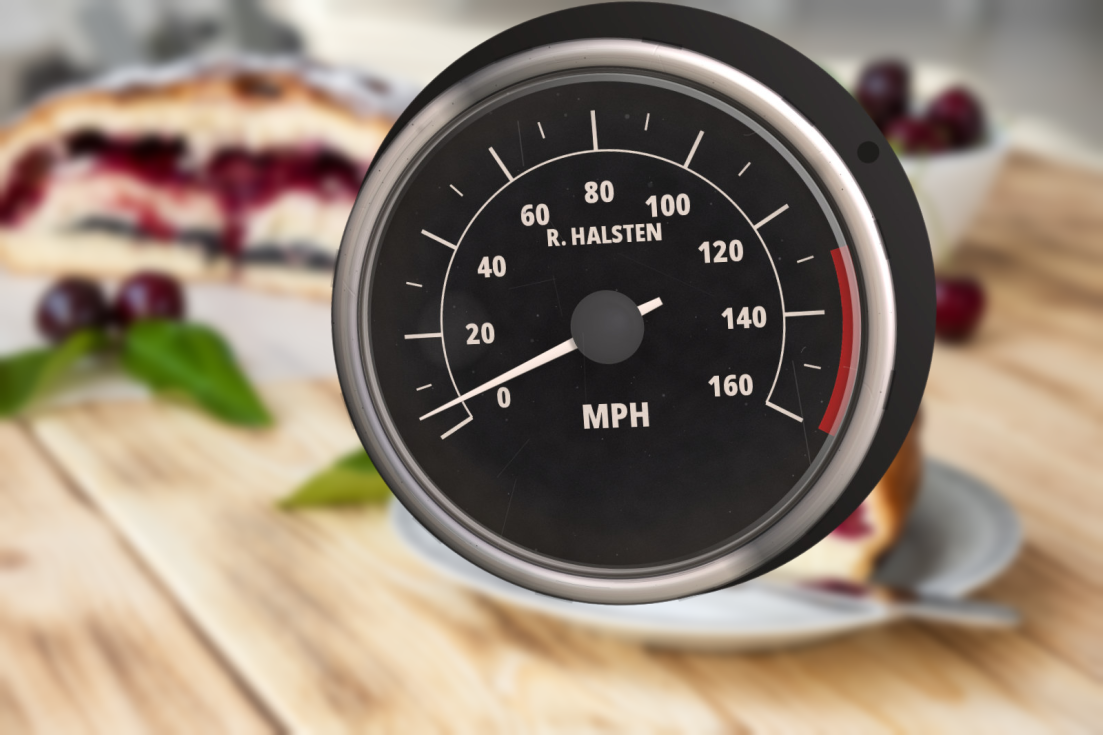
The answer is 5 mph
